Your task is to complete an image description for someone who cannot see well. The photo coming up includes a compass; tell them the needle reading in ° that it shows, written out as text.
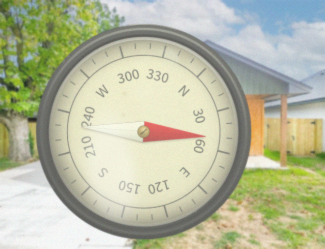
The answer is 50 °
